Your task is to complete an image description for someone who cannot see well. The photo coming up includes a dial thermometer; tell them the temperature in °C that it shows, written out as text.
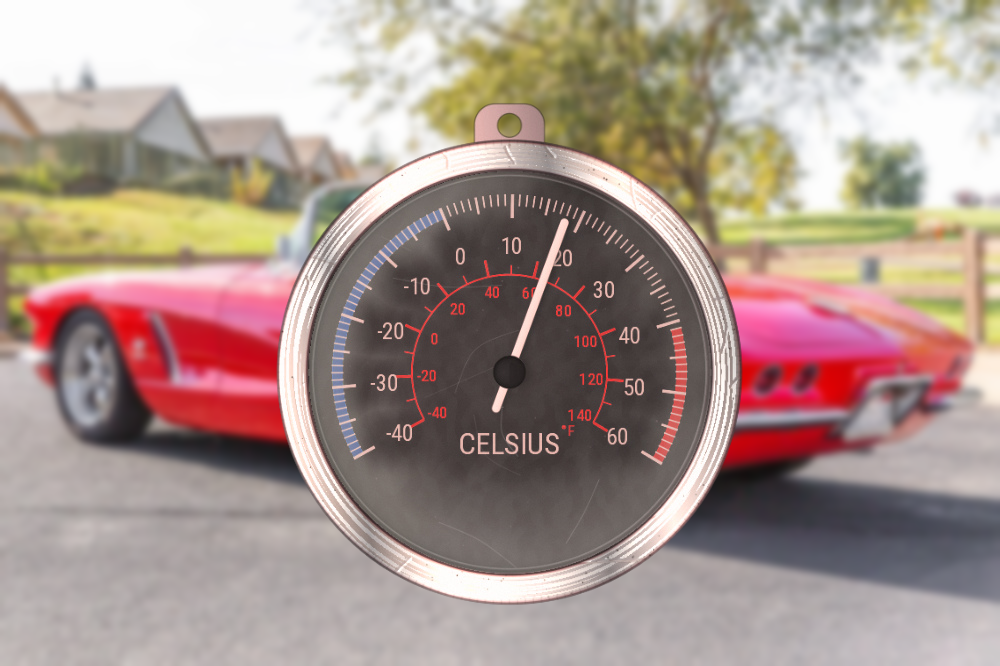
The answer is 18 °C
